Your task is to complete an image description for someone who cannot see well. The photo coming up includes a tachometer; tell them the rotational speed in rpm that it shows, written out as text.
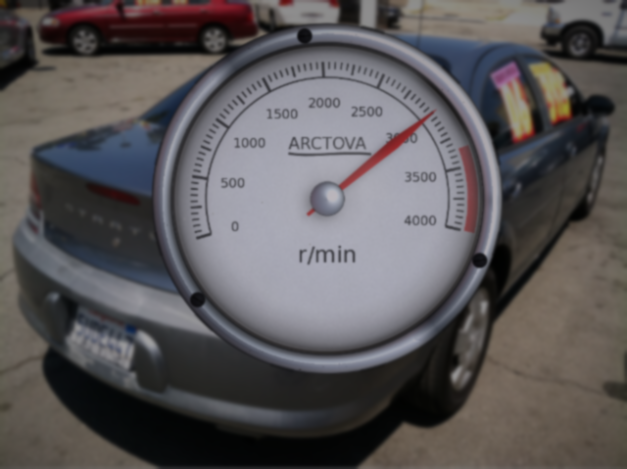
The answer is 3000 rpm
